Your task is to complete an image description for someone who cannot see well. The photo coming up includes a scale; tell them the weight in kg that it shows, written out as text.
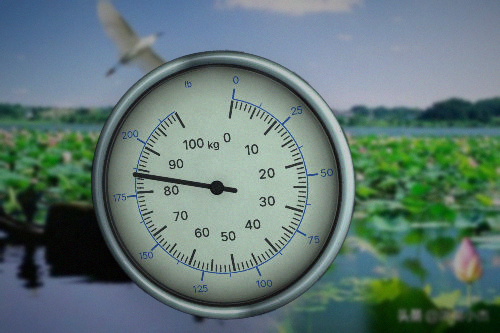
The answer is 84 kg
